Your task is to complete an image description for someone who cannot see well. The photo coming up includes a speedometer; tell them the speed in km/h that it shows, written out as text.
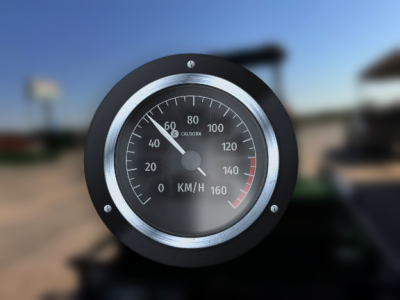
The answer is 52.5 km/h
